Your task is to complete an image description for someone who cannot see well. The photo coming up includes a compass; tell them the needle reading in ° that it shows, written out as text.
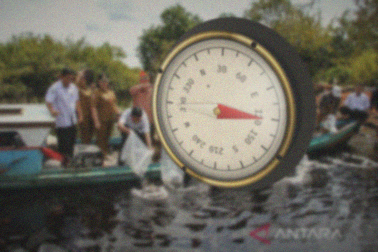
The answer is 120 °
